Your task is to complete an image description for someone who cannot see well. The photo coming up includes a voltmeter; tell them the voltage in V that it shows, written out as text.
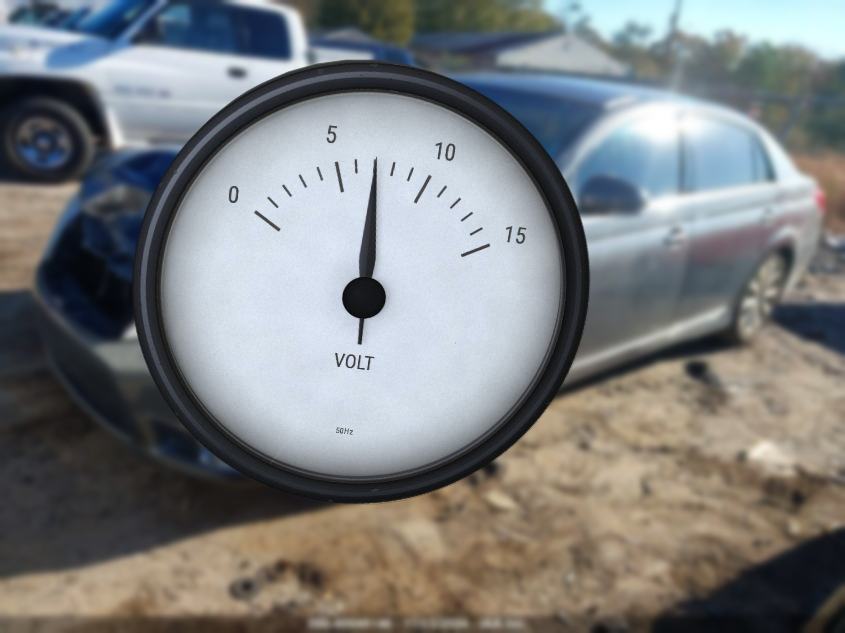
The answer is 7 V
